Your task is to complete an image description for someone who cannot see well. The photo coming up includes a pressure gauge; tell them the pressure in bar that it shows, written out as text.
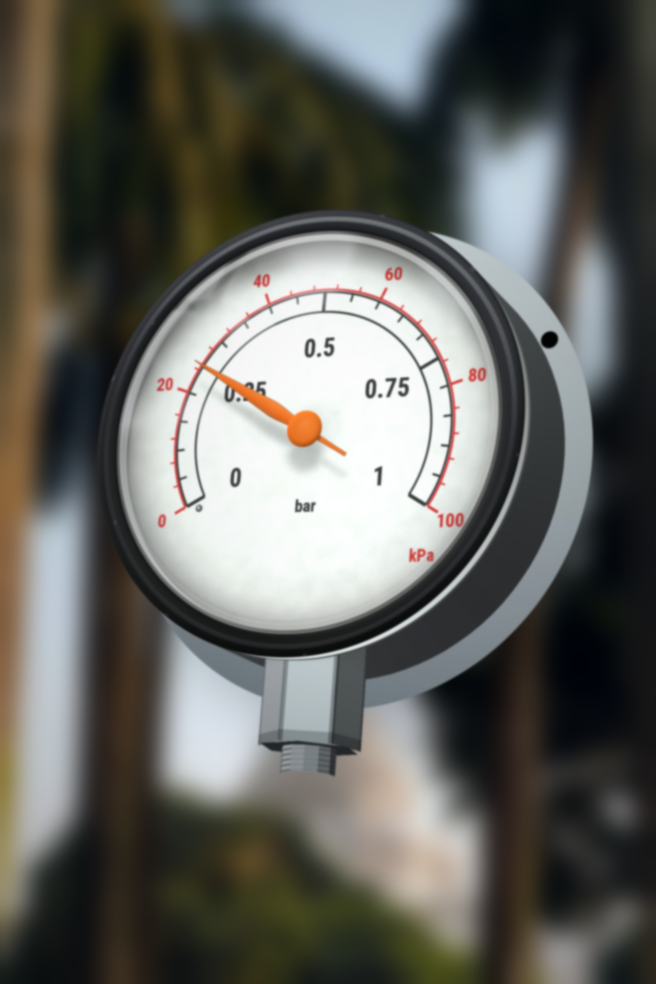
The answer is 0.25 bar
